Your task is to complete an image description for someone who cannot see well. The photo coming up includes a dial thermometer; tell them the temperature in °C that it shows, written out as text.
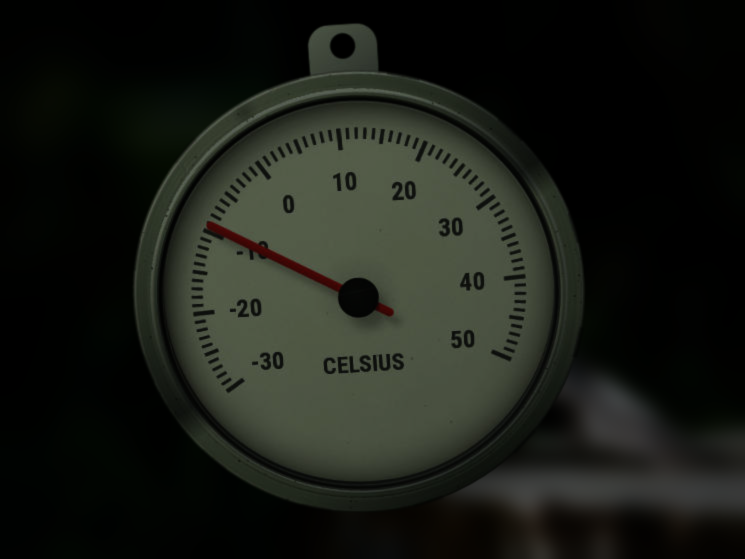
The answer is -9 °C
